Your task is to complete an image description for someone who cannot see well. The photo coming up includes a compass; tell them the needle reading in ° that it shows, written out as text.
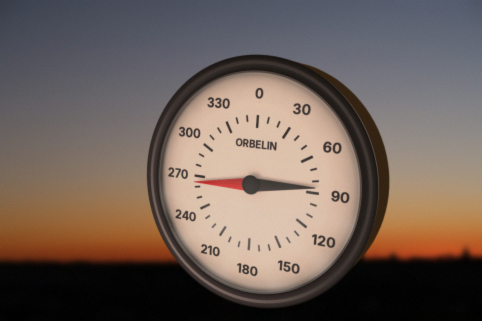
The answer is 265 °
